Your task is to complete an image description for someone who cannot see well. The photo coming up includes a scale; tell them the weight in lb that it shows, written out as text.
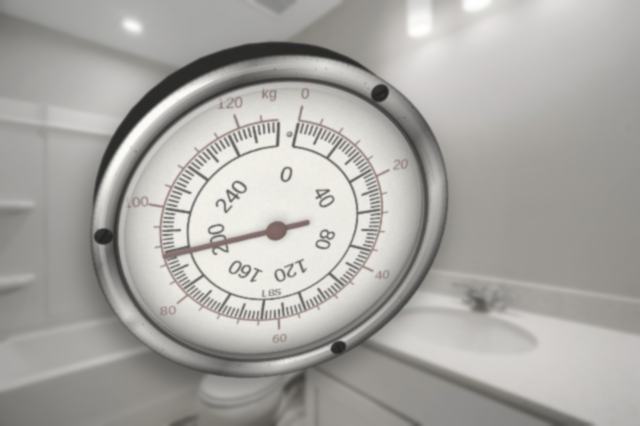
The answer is 200 lb
